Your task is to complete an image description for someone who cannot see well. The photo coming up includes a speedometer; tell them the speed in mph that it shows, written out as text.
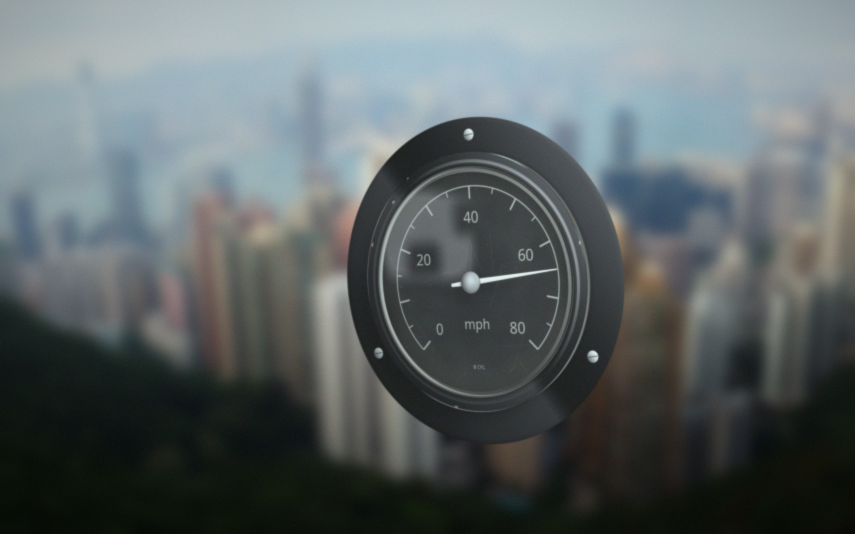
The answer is 65 mph
